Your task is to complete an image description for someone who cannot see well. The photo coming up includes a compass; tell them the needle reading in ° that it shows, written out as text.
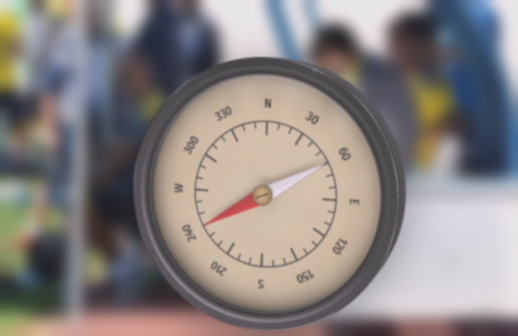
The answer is 240 °
